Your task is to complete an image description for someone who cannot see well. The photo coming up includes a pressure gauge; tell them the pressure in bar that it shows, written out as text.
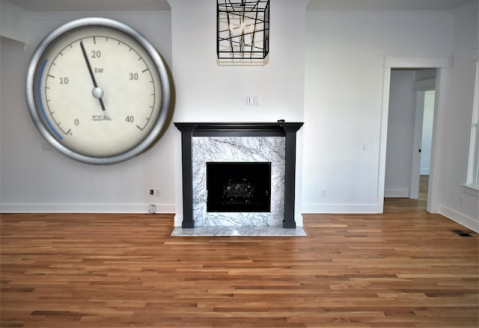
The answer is 18 bar
